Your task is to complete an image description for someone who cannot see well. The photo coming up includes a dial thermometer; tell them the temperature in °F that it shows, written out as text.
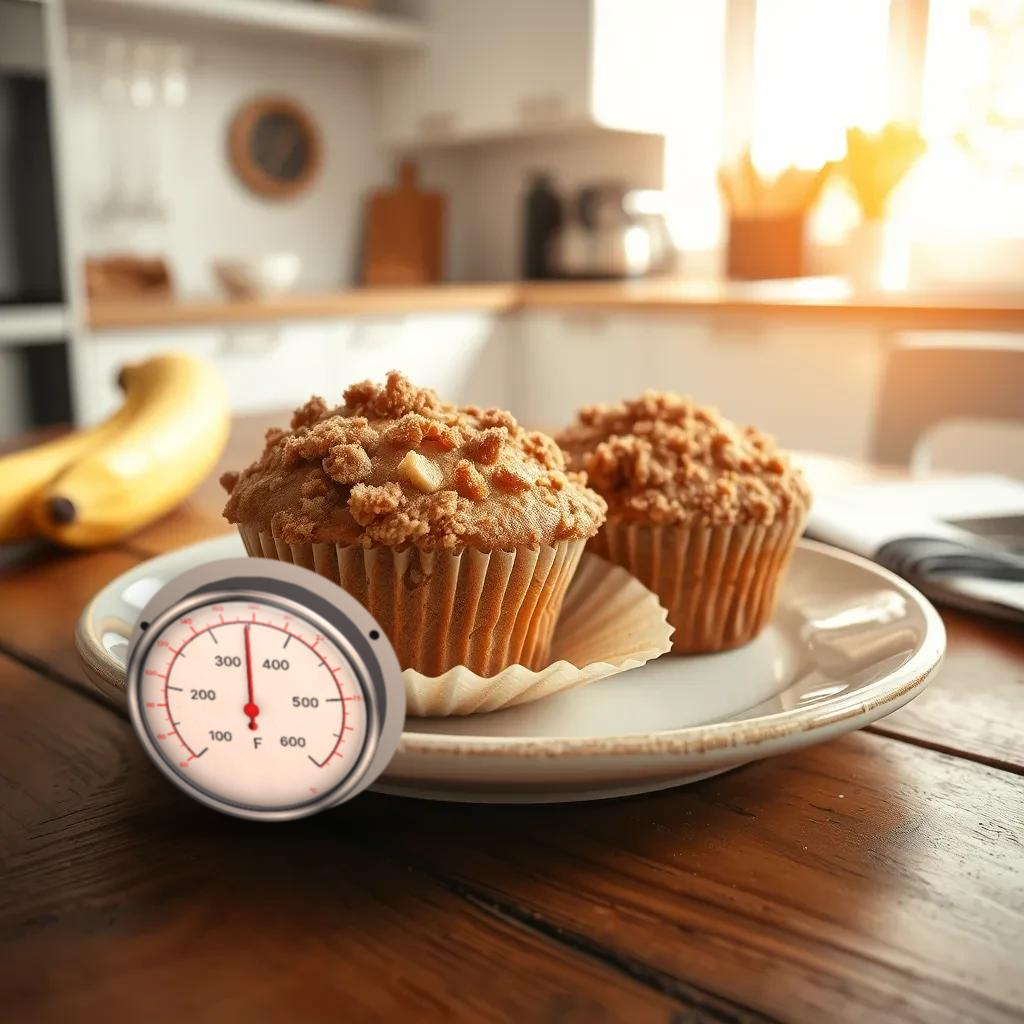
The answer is 350 °F
